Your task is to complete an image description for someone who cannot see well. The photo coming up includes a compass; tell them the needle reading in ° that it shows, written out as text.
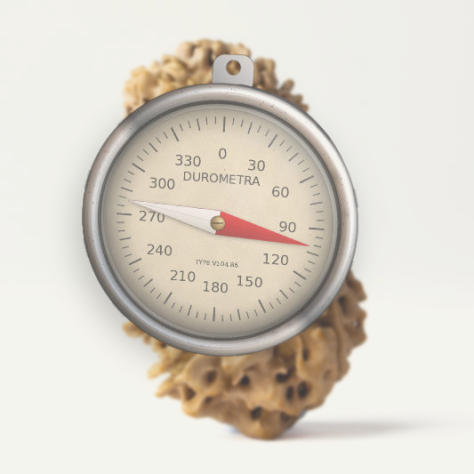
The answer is 100 °
